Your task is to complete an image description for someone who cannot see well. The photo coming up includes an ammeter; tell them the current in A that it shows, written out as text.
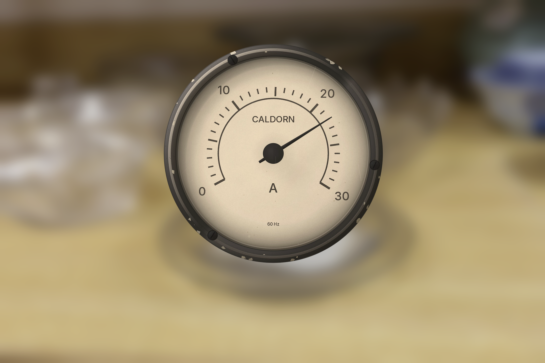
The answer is 22 A
